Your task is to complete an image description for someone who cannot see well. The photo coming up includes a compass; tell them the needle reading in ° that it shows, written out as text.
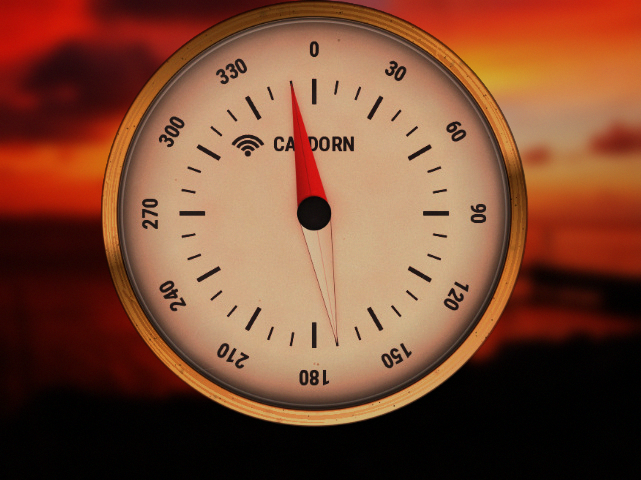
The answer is 350 °
